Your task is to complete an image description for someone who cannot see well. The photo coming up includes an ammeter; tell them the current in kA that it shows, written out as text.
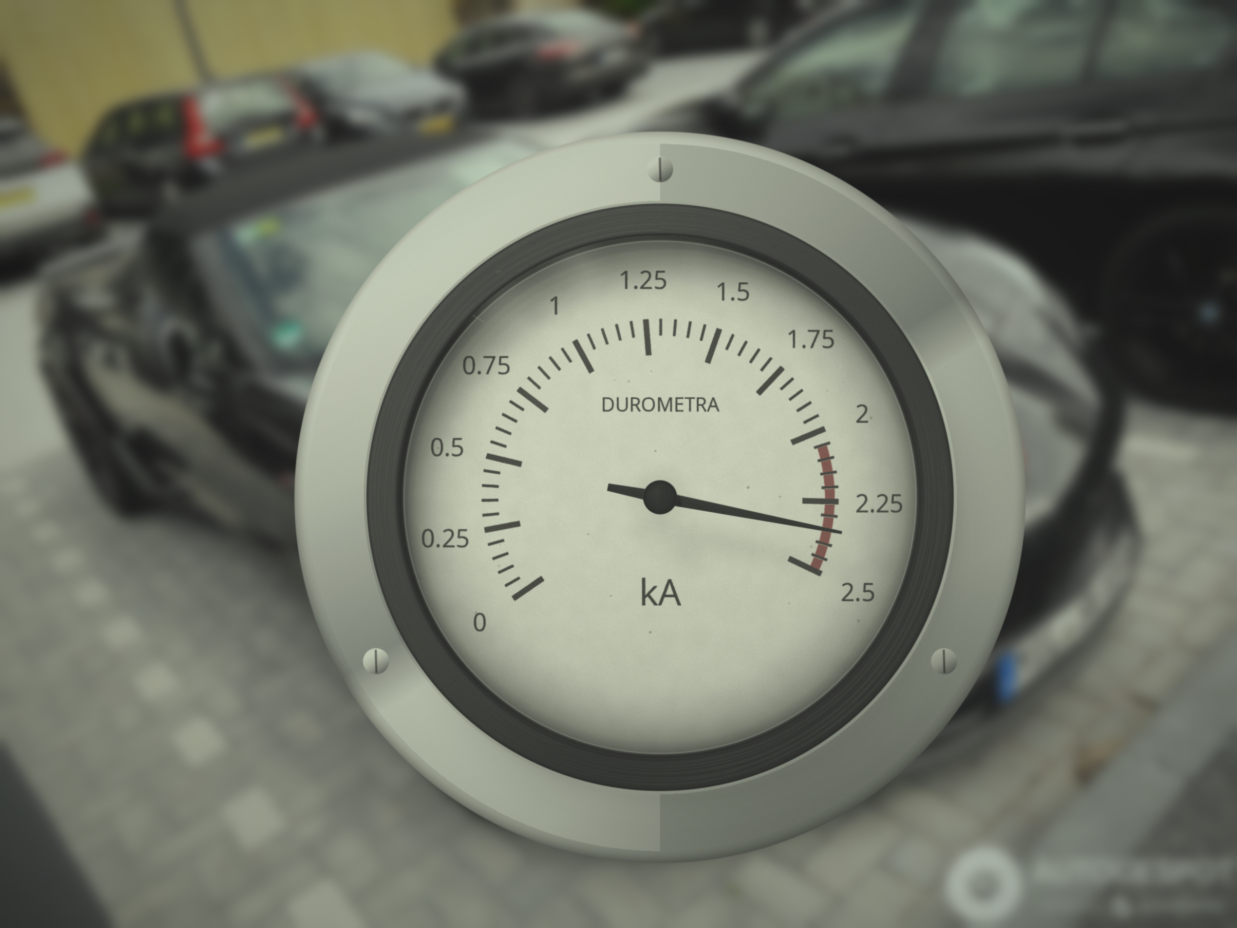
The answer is 2.35 kA
